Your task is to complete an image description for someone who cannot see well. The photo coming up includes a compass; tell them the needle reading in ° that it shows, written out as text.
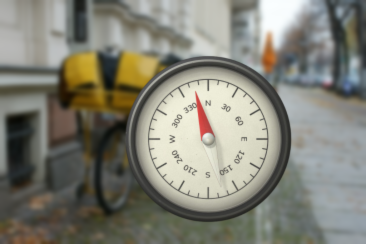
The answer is 345 °
